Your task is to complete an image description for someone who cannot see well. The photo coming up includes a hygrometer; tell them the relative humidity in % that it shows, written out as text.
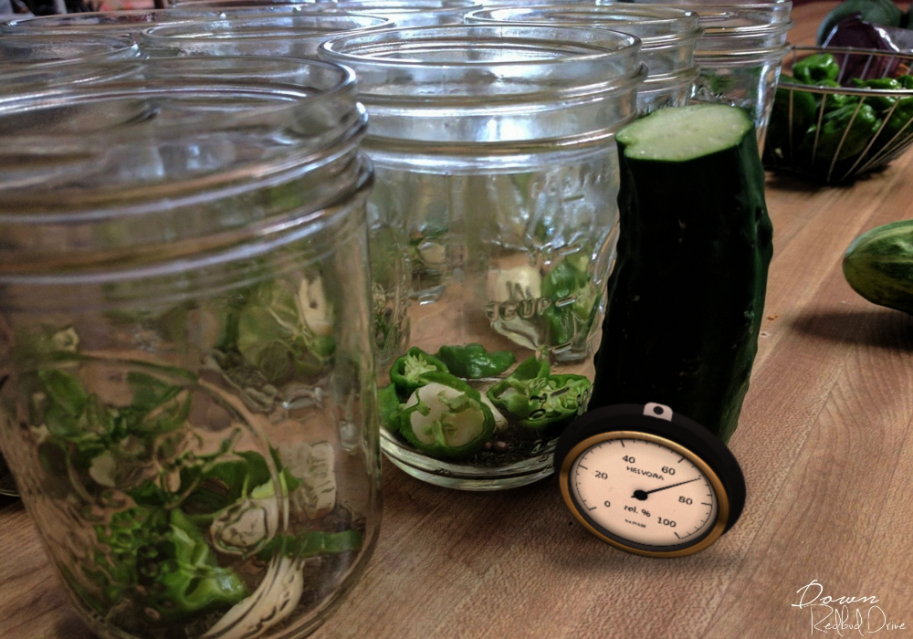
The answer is 68 %
